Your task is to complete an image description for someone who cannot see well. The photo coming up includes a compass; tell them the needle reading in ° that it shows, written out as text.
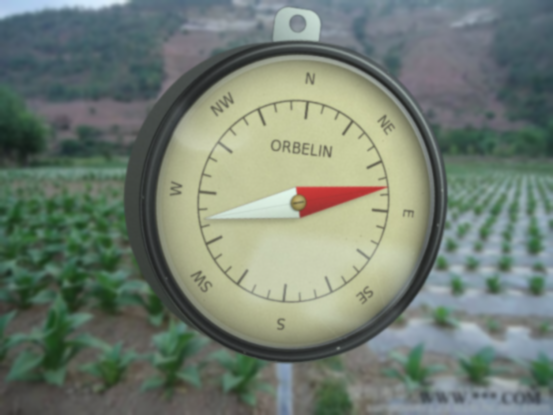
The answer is 75 °
